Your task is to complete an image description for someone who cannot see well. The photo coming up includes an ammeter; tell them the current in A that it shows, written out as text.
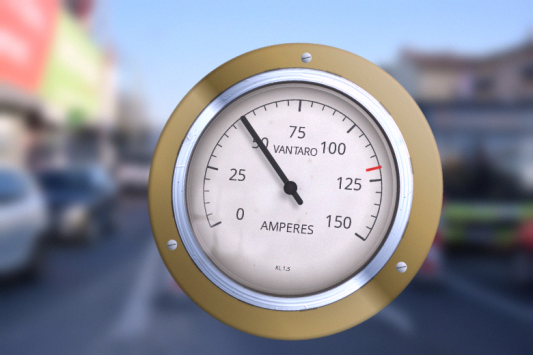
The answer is 50 A
